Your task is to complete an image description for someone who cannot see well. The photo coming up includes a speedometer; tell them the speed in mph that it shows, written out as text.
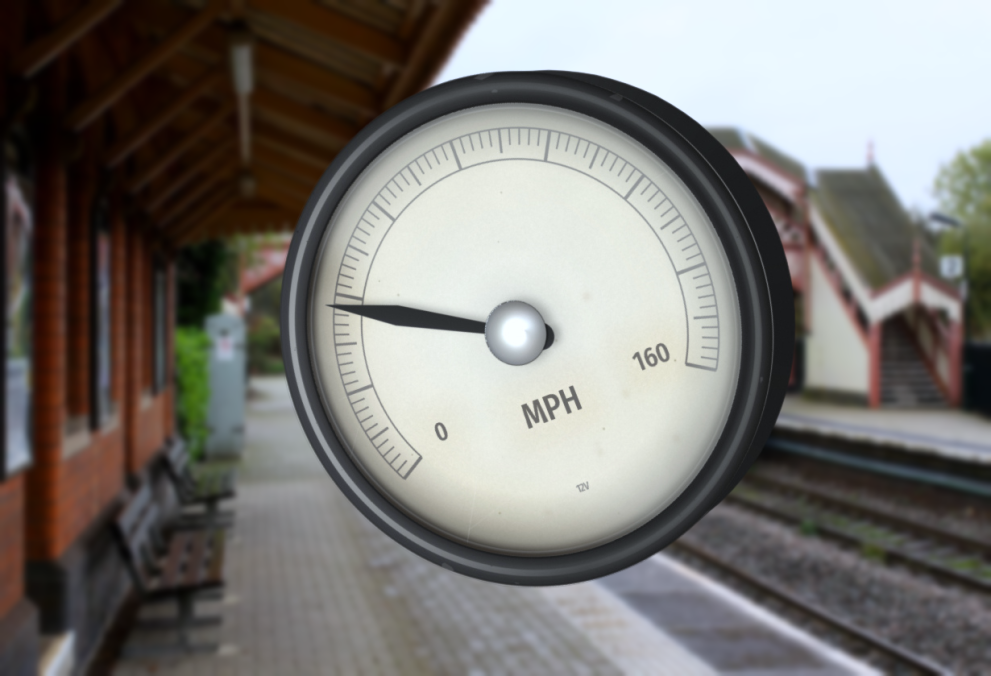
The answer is 38 mph
